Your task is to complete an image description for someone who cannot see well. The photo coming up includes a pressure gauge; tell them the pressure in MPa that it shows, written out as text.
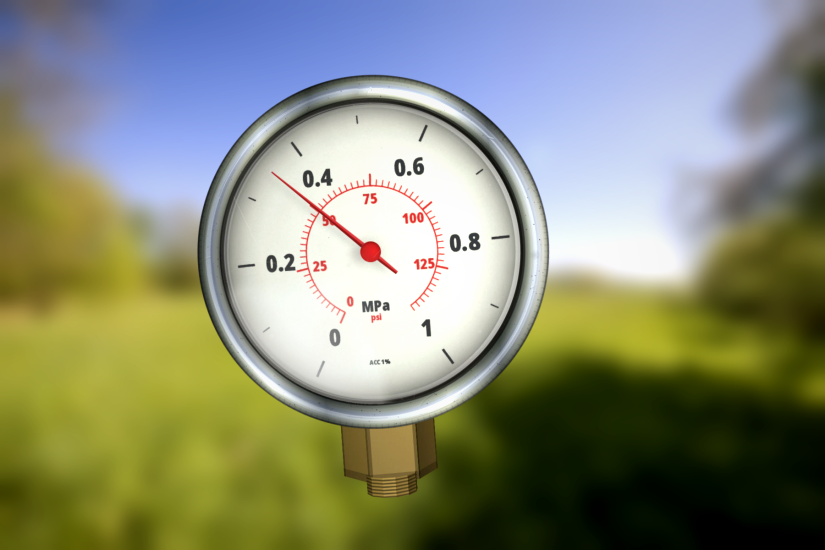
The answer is 0.35 MPa
